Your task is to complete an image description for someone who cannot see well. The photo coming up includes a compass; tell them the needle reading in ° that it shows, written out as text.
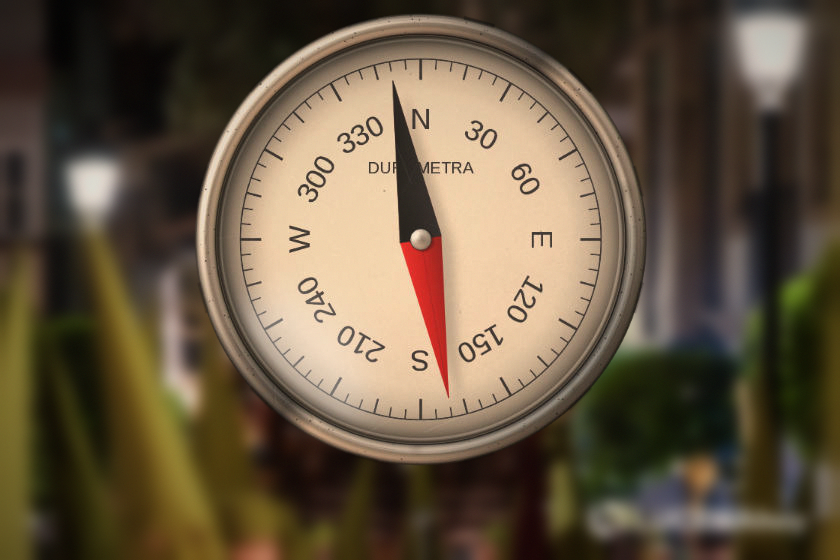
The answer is 170 °
